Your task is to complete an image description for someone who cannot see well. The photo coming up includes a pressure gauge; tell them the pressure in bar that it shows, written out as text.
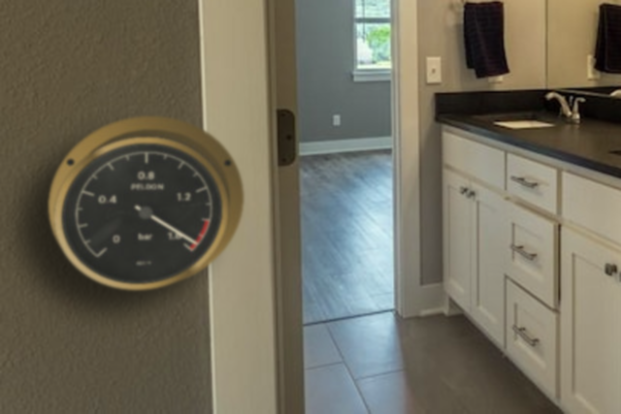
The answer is 1.55 bar
